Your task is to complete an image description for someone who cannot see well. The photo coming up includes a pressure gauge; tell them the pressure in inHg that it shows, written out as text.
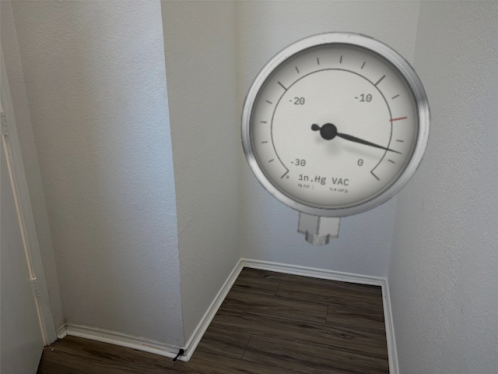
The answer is -3 inHg
